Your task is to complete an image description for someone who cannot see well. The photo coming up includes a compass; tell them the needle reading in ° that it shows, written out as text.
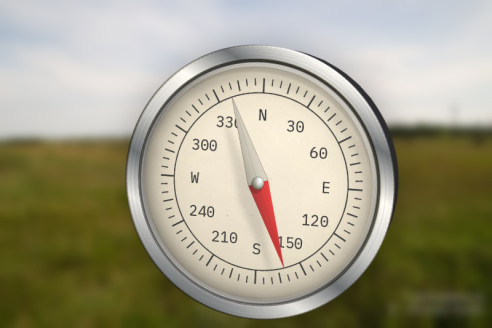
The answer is 160 °
